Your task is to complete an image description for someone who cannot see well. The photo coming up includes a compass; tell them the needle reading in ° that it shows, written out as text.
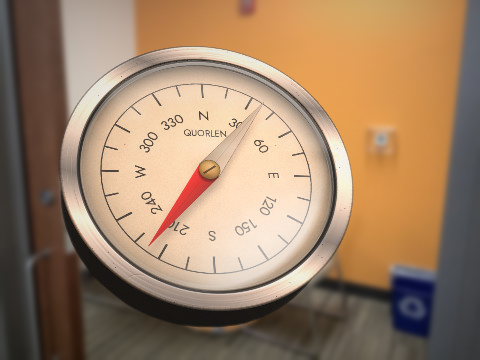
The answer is 217.5 °
